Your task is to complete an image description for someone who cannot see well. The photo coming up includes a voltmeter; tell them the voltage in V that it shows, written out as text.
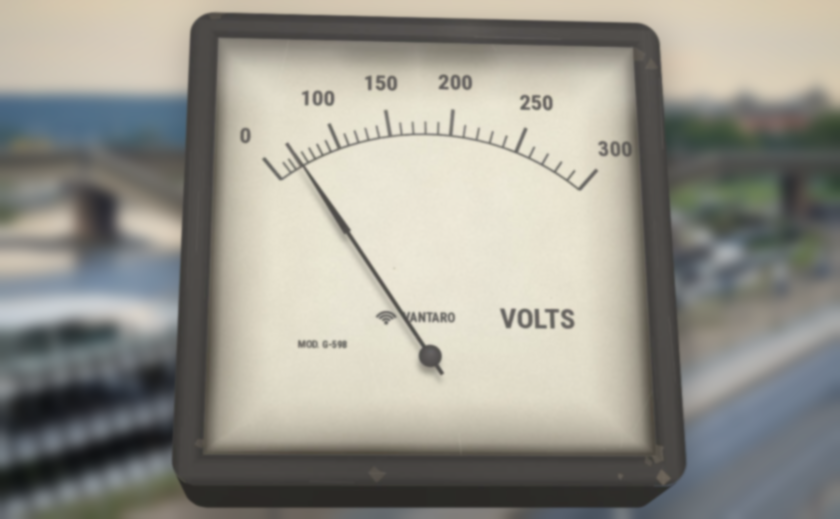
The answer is 50 V
